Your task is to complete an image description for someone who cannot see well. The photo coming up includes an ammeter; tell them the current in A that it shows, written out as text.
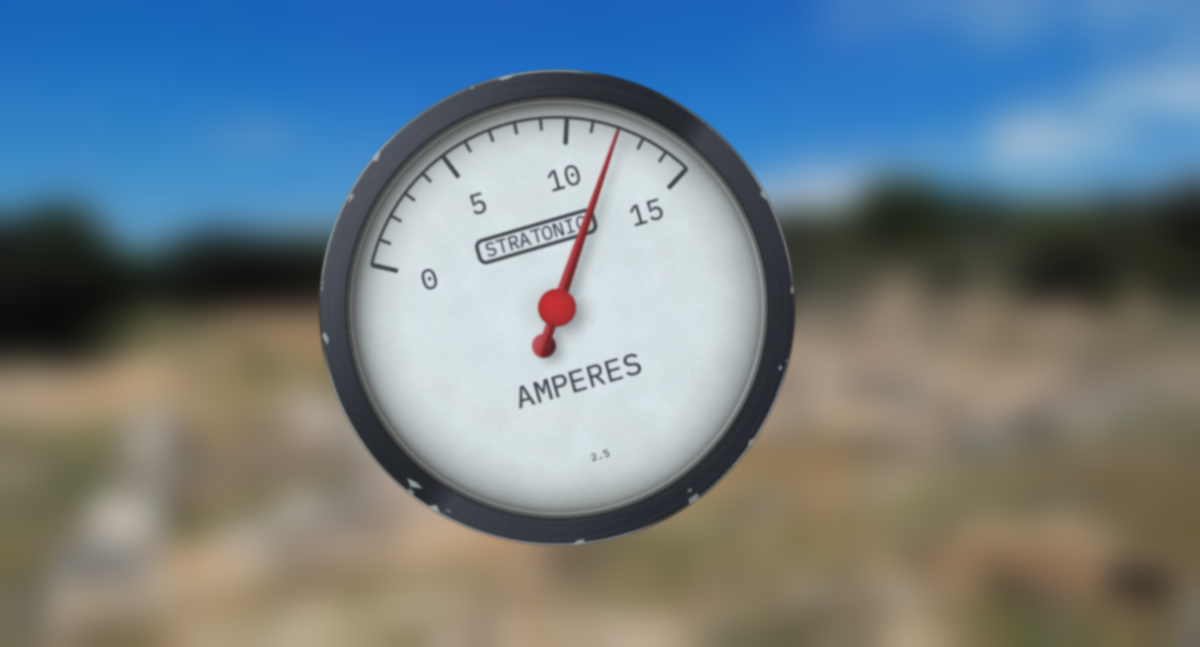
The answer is 12 A
